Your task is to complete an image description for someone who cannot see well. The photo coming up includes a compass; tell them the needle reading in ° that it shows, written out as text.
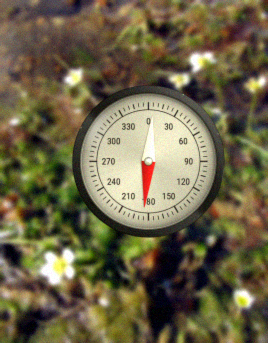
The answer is 185 °
